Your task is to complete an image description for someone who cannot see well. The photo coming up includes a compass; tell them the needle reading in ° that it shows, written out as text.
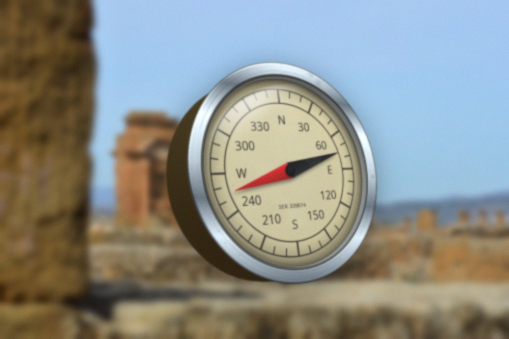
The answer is 255 °
